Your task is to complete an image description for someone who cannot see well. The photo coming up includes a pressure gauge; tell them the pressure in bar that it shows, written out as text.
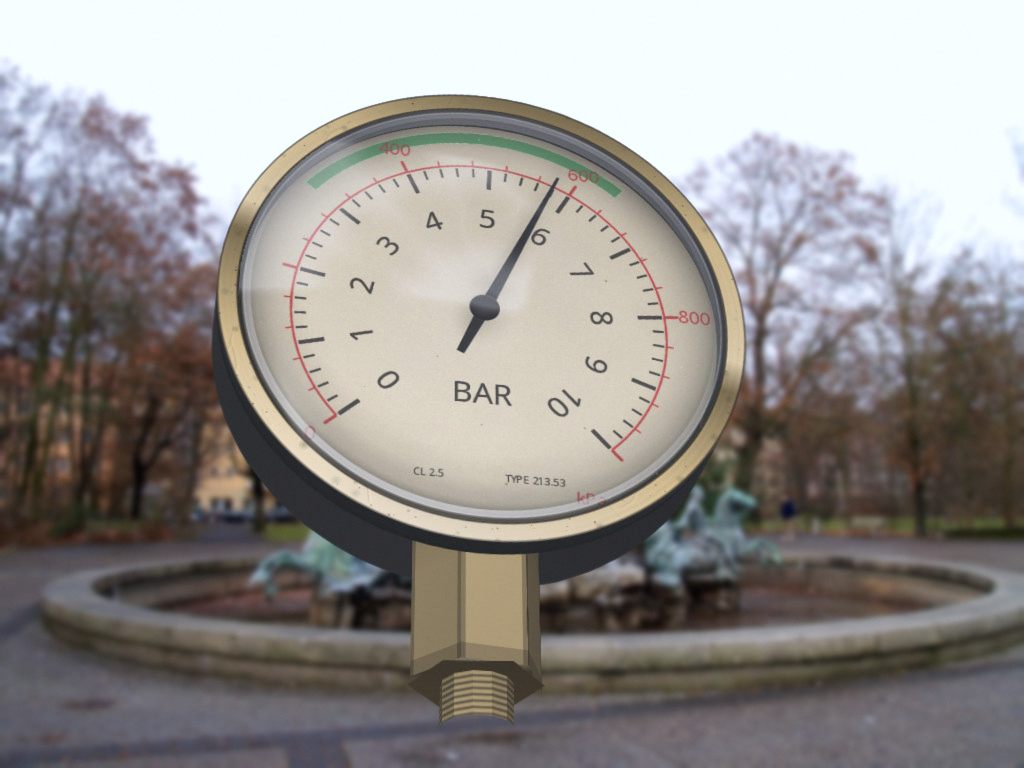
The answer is 5.8 bar
